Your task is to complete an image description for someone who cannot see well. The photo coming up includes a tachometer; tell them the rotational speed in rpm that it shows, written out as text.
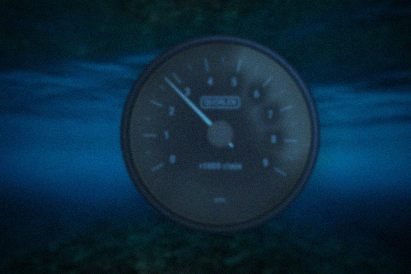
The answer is 2750 rpm
